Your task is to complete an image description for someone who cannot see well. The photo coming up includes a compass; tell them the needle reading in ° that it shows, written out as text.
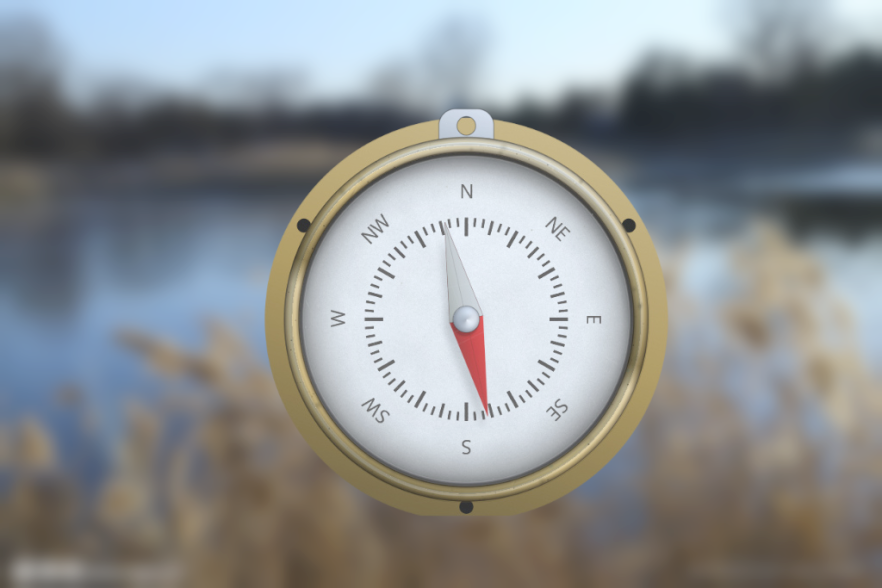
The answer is 167.5 °
